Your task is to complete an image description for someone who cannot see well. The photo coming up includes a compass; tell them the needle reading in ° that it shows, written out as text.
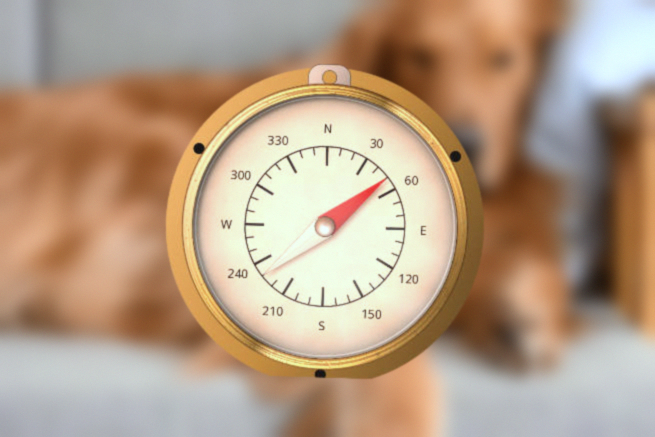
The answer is 50 °
